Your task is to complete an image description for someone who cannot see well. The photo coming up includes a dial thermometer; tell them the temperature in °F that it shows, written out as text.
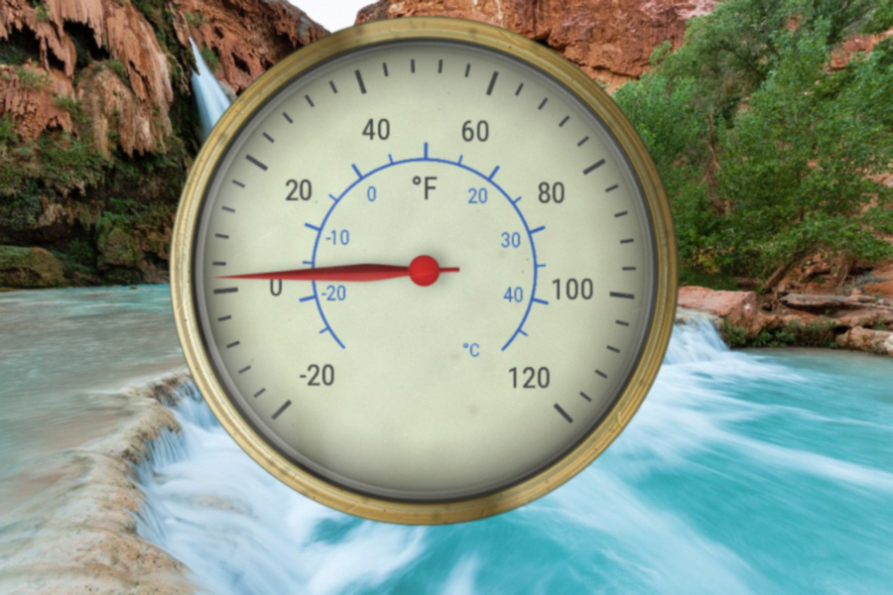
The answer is 2 °F
